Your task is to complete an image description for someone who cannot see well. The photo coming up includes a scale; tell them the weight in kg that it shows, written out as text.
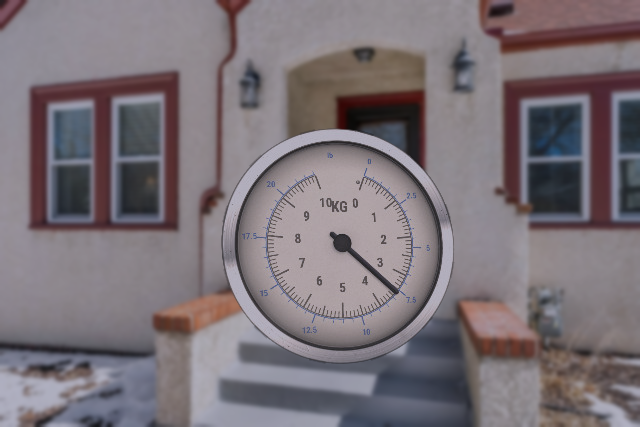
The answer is 3.5 kg
